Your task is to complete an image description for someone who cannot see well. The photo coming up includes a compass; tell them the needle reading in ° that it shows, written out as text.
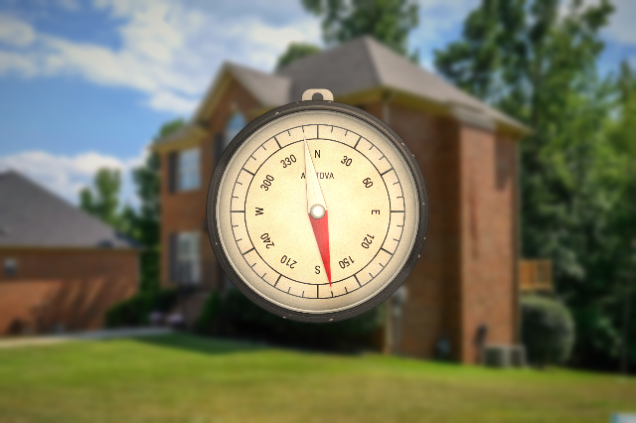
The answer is 170 °
